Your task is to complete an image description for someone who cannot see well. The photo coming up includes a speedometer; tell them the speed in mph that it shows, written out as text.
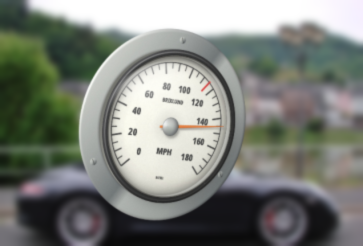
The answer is 145 mph
